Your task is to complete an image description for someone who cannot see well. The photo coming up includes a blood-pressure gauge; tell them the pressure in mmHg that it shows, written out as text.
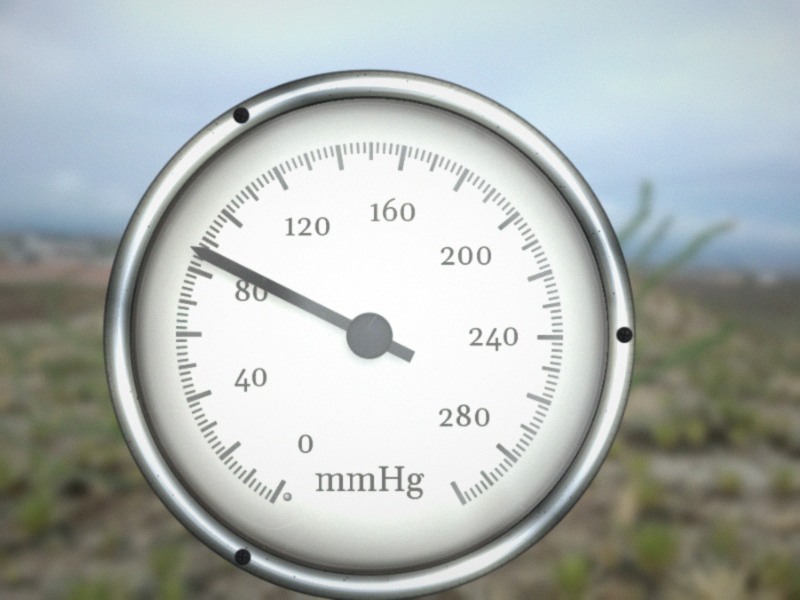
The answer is 86 mmHg
